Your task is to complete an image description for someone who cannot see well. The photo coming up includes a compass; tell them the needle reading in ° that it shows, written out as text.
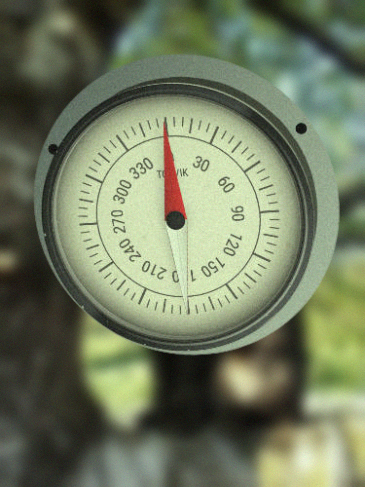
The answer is 0 °
